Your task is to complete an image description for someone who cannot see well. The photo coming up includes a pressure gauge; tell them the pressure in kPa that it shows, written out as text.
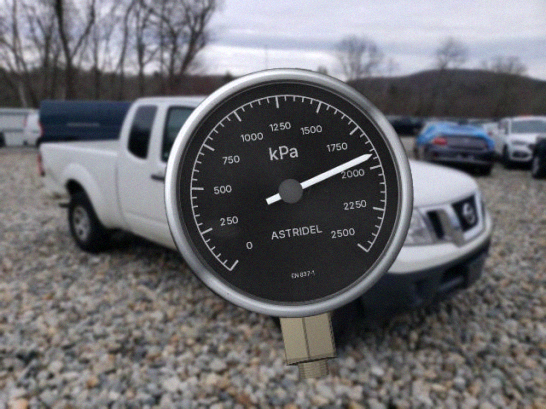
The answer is 1925 kPa
